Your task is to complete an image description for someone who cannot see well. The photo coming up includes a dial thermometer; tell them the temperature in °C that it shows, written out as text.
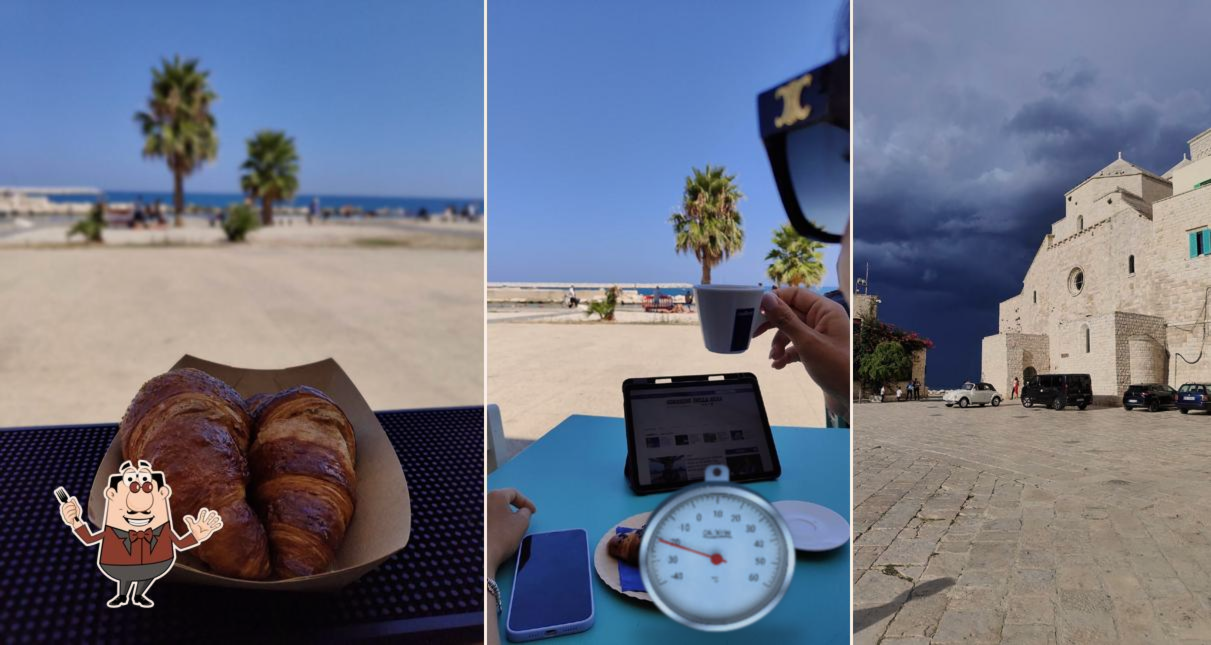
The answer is -20 °C
